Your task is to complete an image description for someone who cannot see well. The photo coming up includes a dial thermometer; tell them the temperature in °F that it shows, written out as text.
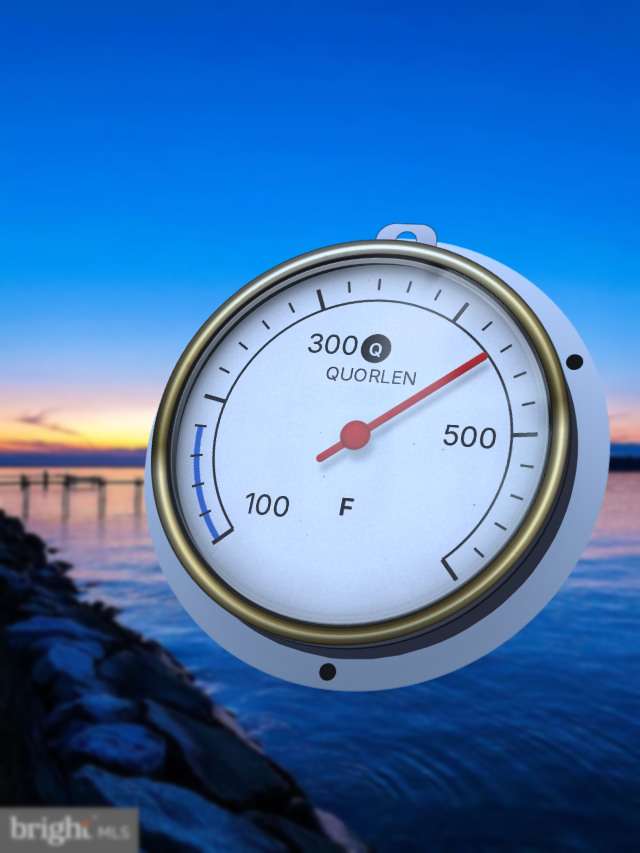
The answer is 440 °F
